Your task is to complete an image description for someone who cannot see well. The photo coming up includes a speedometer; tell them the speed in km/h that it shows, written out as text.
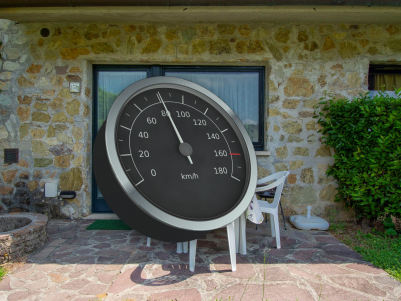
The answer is 80 km/h
